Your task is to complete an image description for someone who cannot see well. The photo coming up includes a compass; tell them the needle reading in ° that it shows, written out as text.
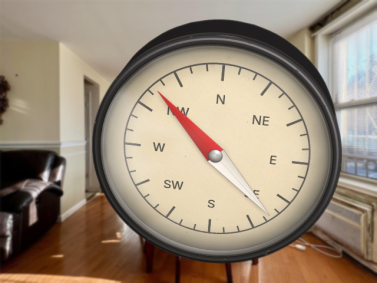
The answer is 315 °
